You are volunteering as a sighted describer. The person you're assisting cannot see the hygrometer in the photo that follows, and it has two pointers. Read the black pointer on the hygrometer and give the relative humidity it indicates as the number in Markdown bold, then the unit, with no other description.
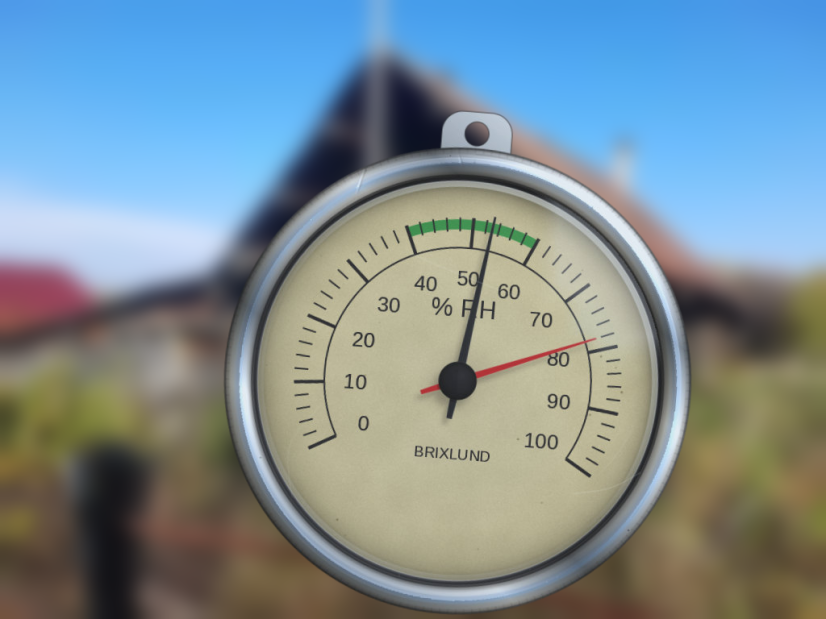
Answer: **53** %
